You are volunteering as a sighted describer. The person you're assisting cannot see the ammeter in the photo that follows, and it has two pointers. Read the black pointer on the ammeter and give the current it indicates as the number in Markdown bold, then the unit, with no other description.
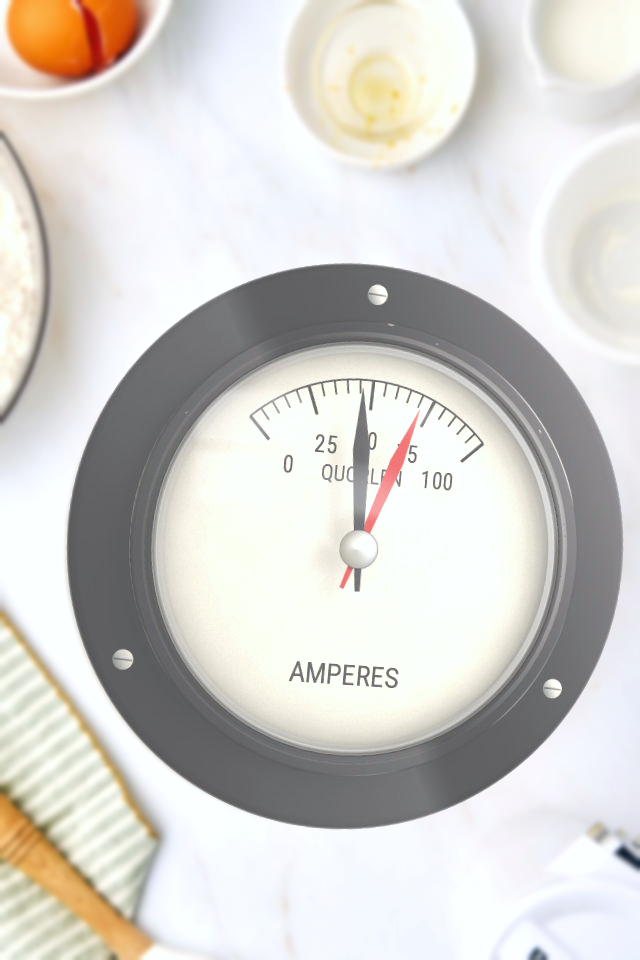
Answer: **45** A
